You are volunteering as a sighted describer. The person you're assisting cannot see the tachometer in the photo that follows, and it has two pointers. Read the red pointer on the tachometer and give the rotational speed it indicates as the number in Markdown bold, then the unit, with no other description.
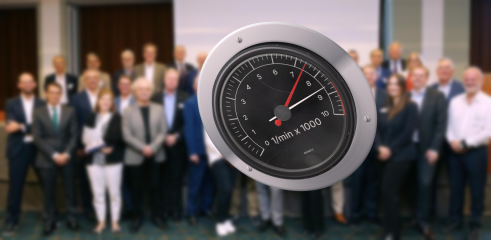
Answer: **7400** rpm
